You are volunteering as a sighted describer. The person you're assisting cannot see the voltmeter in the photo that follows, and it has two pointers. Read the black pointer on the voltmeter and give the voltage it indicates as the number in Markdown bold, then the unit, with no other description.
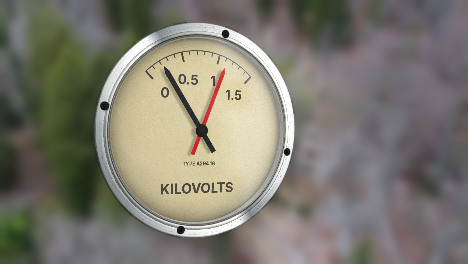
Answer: **0.2** kV
